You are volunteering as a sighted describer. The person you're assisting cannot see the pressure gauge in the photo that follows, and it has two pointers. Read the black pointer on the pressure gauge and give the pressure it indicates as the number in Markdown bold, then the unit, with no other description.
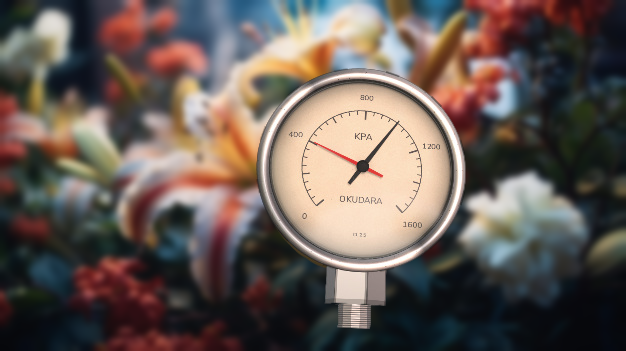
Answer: **1000** kPa
